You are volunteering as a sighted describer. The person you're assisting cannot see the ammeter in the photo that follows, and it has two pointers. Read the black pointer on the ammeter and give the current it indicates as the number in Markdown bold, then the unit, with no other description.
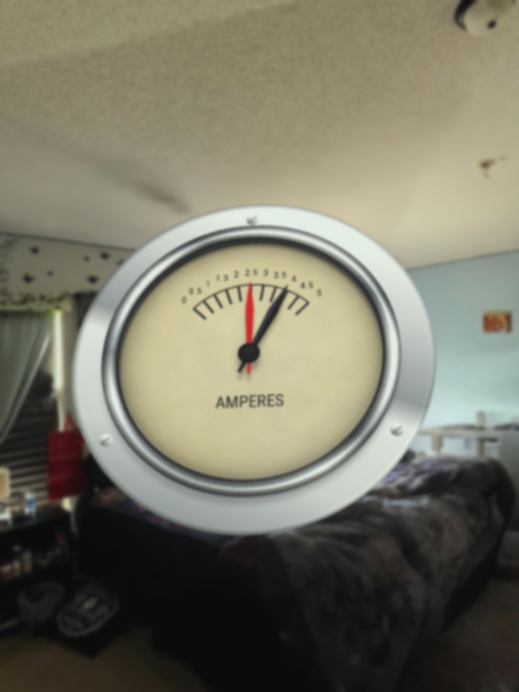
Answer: **4** A
